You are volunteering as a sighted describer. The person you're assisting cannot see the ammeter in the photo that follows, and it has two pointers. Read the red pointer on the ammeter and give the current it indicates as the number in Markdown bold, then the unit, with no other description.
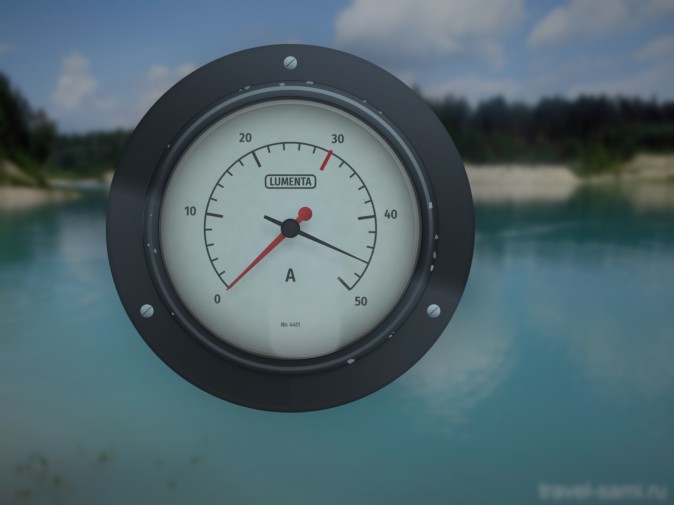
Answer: **0** A
